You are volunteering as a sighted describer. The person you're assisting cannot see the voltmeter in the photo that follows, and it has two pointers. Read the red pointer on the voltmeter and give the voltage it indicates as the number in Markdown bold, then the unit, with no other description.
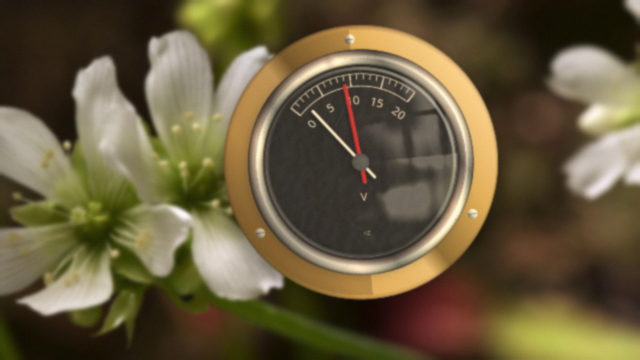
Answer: **9** V
